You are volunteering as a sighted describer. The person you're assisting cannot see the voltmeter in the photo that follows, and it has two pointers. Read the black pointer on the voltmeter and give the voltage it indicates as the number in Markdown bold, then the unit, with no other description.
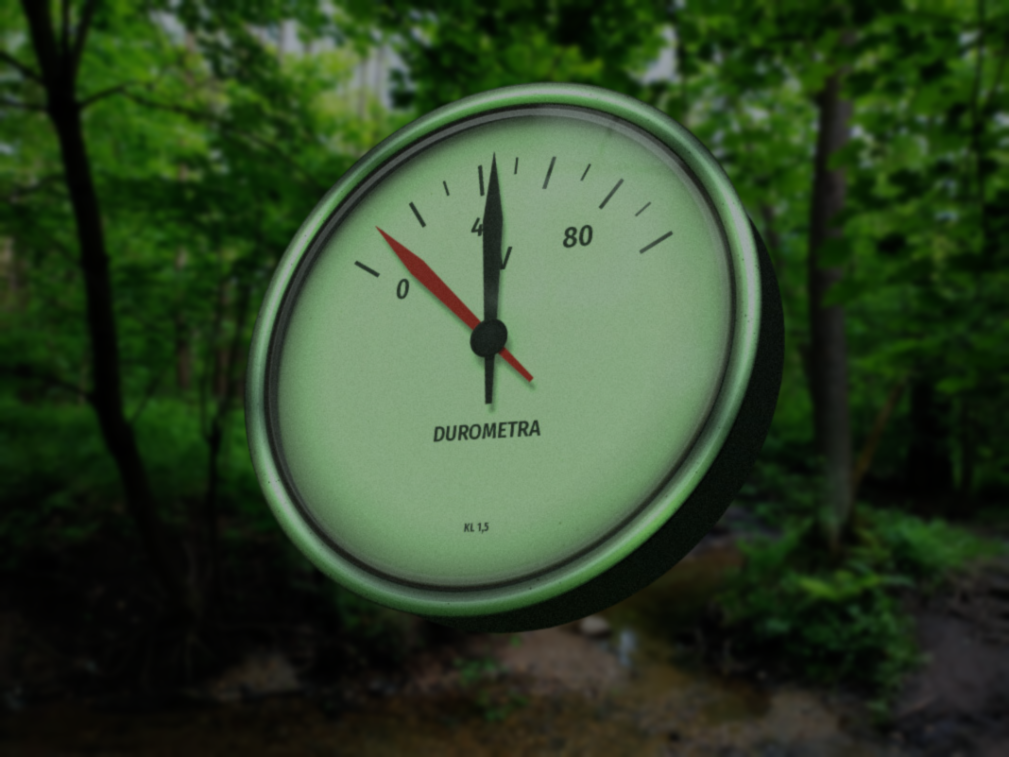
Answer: **45** V
